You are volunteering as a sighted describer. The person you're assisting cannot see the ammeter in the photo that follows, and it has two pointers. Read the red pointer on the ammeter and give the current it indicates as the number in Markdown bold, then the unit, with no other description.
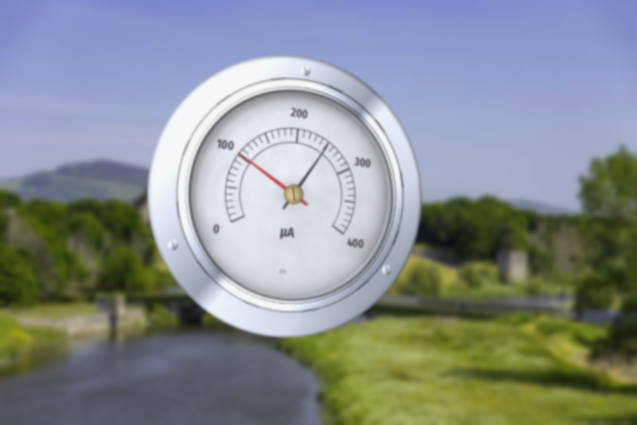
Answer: **100** µA
